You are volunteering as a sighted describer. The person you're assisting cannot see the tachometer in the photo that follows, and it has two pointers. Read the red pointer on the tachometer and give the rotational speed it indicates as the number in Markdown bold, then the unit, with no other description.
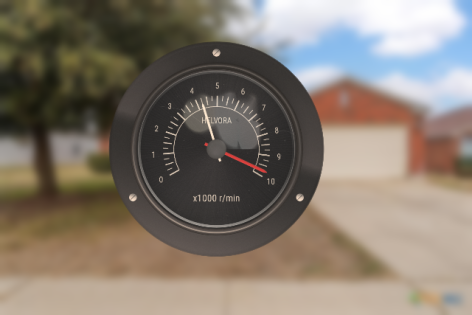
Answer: **9750** rpm
